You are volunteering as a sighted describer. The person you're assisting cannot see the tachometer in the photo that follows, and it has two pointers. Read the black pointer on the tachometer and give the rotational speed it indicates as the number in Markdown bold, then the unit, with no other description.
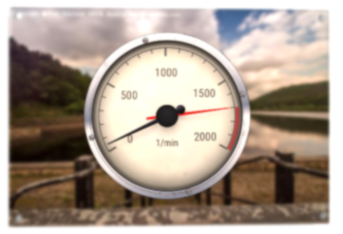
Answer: **50** rpm
